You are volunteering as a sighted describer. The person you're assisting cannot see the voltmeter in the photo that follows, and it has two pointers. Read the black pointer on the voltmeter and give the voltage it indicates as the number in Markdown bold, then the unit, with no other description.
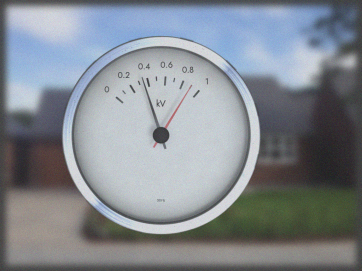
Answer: **0.35** kV
